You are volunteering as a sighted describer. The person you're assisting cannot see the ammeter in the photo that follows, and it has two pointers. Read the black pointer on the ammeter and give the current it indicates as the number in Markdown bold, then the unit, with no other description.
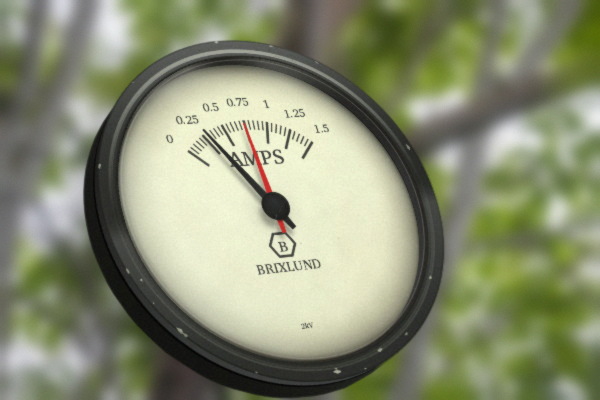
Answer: **0.25** A
